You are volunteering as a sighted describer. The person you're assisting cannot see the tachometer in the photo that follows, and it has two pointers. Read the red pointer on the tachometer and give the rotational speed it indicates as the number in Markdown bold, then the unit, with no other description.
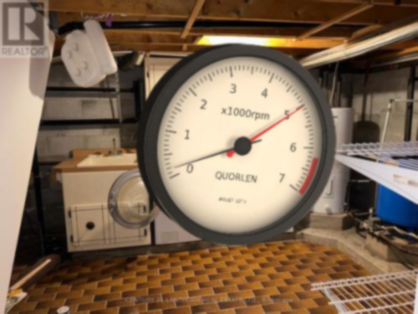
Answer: **5000** rpm
